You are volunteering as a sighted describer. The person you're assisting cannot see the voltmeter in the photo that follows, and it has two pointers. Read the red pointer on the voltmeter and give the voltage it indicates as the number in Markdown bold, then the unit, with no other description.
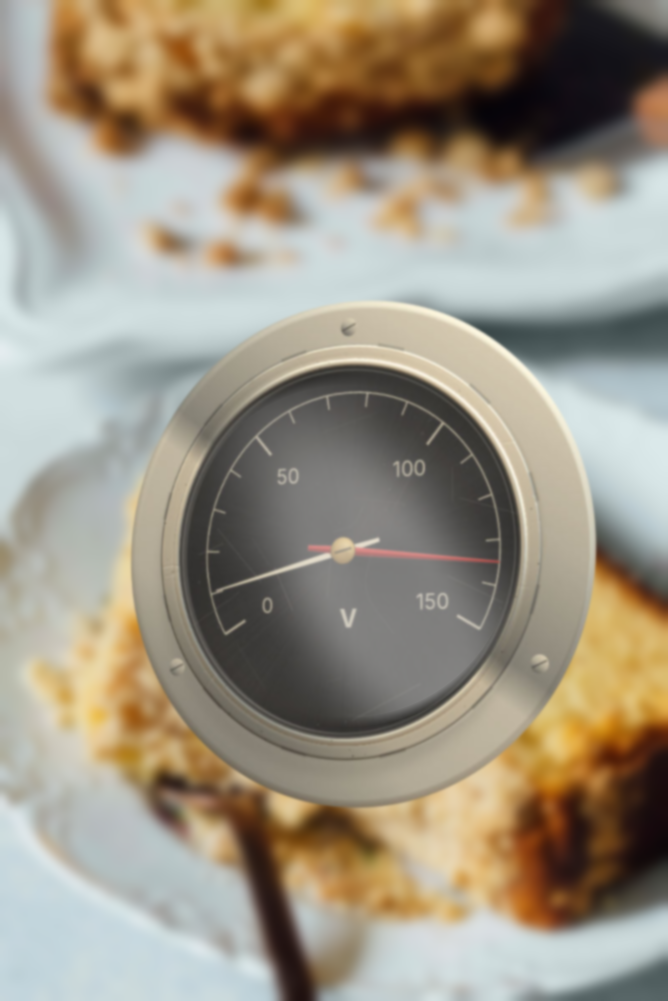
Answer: **135** V
